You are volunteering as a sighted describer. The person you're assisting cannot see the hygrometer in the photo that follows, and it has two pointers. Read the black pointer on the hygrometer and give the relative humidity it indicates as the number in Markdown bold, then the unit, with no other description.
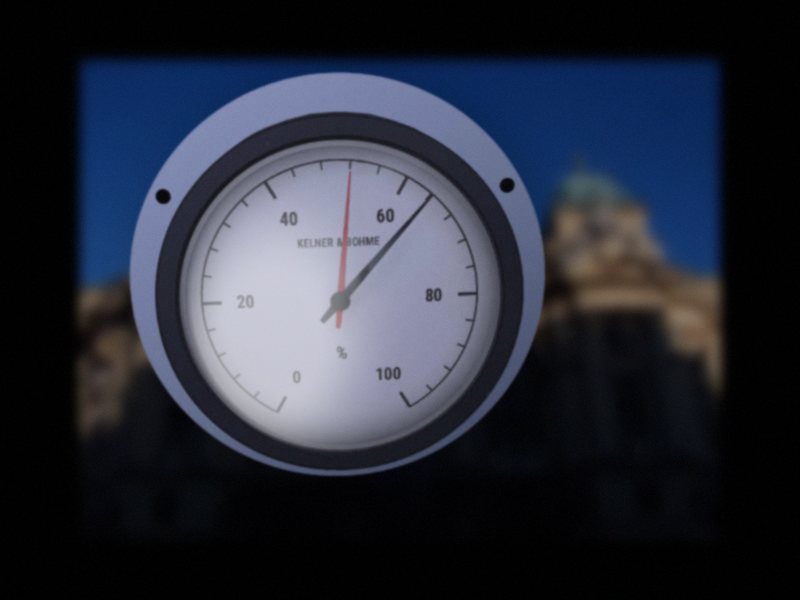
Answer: **64** %
